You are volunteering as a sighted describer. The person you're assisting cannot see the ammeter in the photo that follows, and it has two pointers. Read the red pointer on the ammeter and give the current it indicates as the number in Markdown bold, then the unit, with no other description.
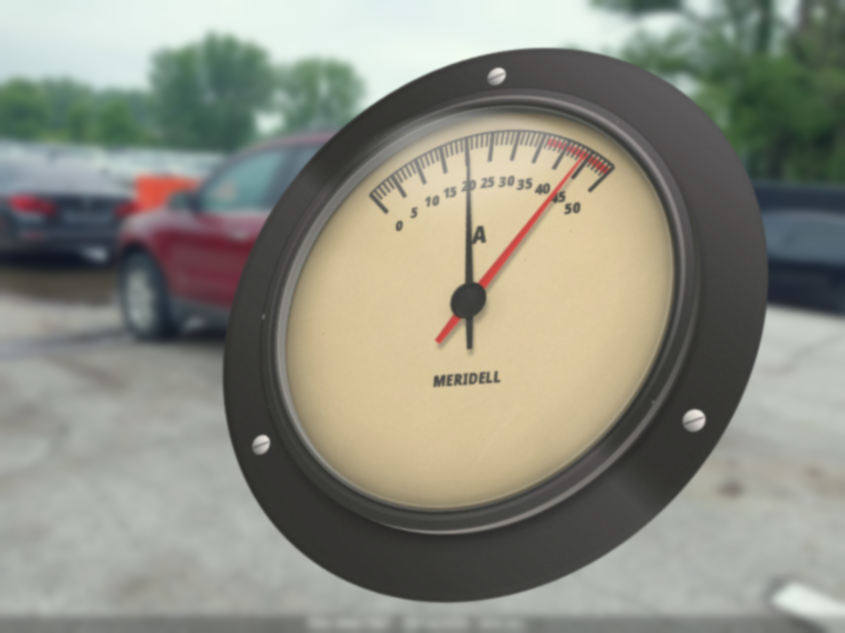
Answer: **45** A
